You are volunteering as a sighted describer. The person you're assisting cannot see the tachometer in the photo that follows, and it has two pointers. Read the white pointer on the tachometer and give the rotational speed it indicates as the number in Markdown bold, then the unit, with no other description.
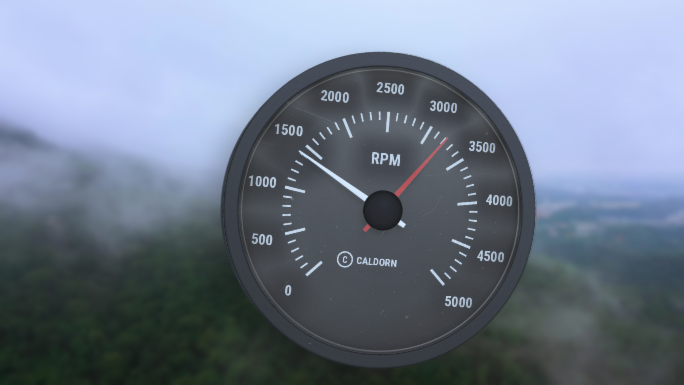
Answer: **1400** rpm
